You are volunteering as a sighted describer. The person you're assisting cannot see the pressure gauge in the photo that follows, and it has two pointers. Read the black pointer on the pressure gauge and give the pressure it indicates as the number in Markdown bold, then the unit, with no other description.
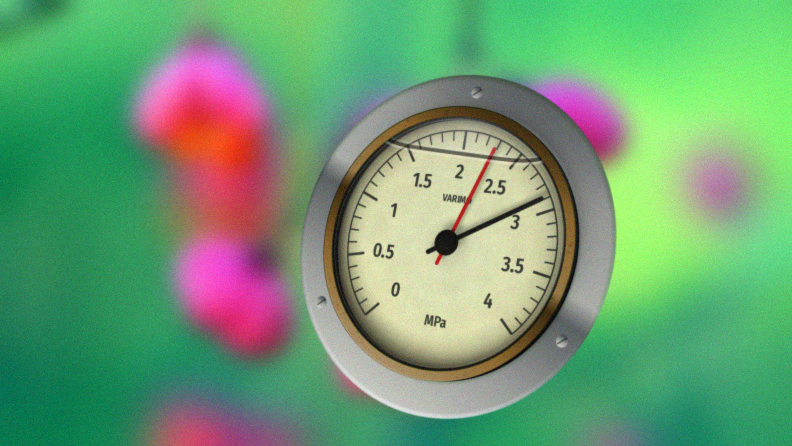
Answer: **2.9** MPa
